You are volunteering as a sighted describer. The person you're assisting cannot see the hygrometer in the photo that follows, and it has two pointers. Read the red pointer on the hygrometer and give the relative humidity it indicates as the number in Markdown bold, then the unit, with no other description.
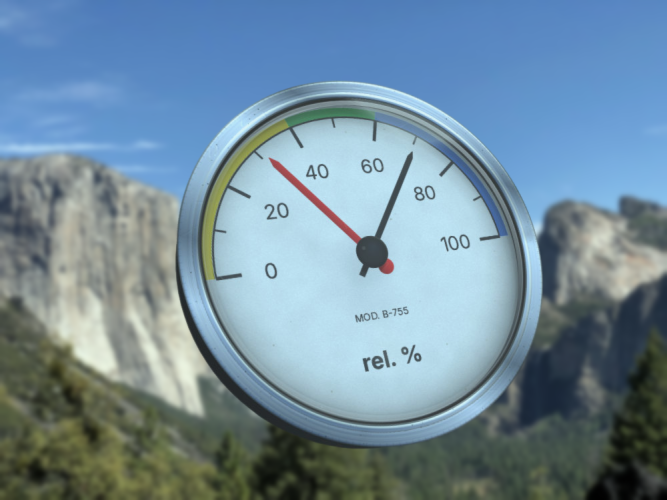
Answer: **30** %
